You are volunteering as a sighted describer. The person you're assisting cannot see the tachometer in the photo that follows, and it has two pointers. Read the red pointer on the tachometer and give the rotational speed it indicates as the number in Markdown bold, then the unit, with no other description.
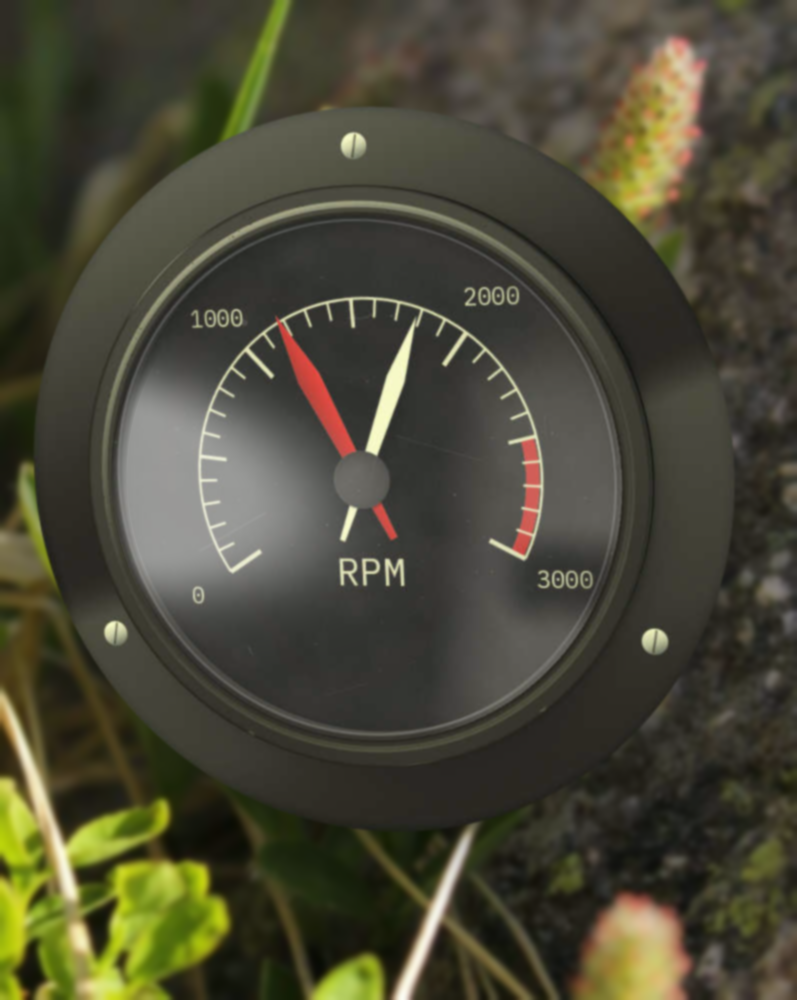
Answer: **1200** rpm
